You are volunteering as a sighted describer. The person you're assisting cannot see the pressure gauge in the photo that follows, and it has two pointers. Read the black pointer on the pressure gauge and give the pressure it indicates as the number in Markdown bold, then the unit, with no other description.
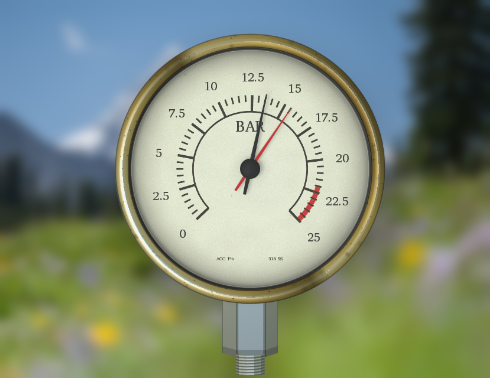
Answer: **13.5** bar
